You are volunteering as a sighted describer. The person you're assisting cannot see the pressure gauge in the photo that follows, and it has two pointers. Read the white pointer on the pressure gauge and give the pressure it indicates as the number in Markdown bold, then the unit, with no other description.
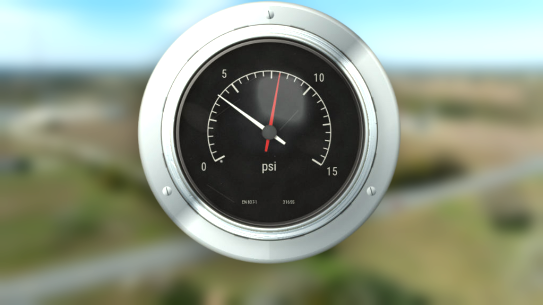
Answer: **4** psi
